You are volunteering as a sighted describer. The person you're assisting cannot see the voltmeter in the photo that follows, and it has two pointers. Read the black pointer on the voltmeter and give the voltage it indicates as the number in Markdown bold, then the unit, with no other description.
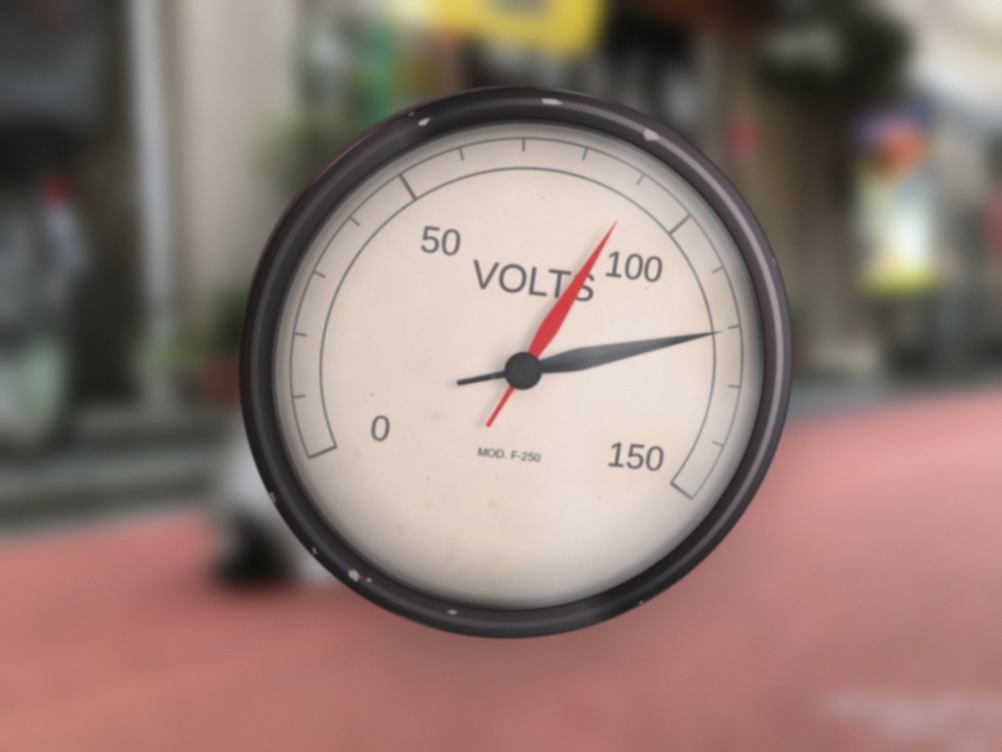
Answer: **120** V
